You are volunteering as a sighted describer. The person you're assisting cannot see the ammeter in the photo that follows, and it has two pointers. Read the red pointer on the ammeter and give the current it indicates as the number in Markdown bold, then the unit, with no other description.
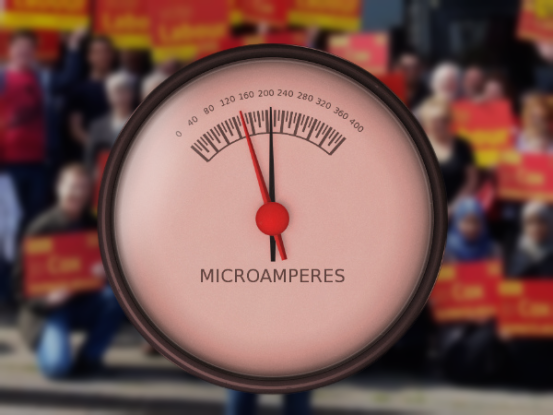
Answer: **140** µA
